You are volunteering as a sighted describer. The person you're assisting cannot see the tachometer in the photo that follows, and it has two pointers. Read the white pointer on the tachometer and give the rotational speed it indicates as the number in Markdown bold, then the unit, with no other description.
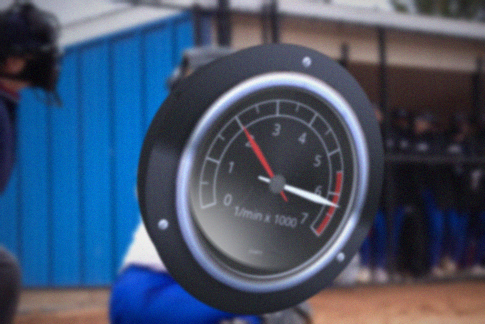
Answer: **6250** rpm
